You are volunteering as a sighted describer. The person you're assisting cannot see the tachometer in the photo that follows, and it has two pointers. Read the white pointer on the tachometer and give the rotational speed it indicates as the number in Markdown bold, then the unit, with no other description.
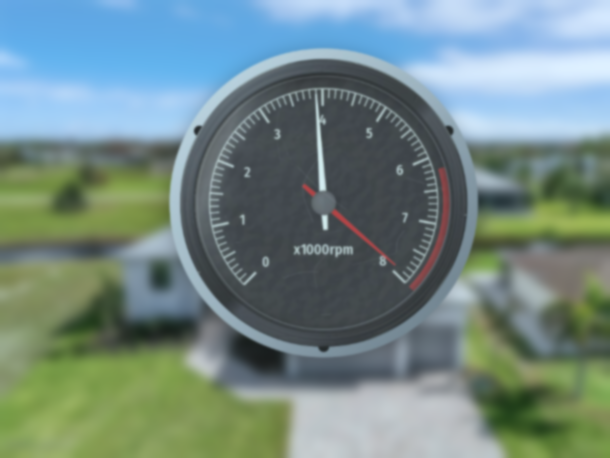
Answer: **3900** rpm
